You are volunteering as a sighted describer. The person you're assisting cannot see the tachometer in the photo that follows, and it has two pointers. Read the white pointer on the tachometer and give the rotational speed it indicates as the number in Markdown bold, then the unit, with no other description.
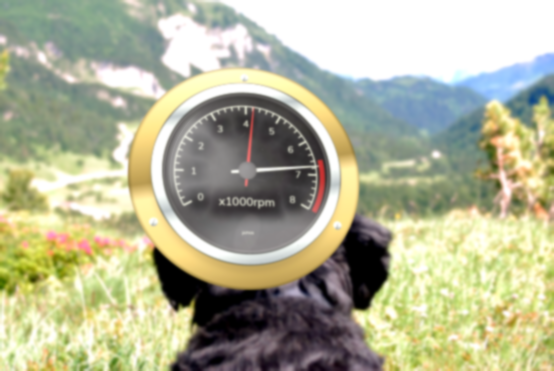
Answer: **6800** rpm
